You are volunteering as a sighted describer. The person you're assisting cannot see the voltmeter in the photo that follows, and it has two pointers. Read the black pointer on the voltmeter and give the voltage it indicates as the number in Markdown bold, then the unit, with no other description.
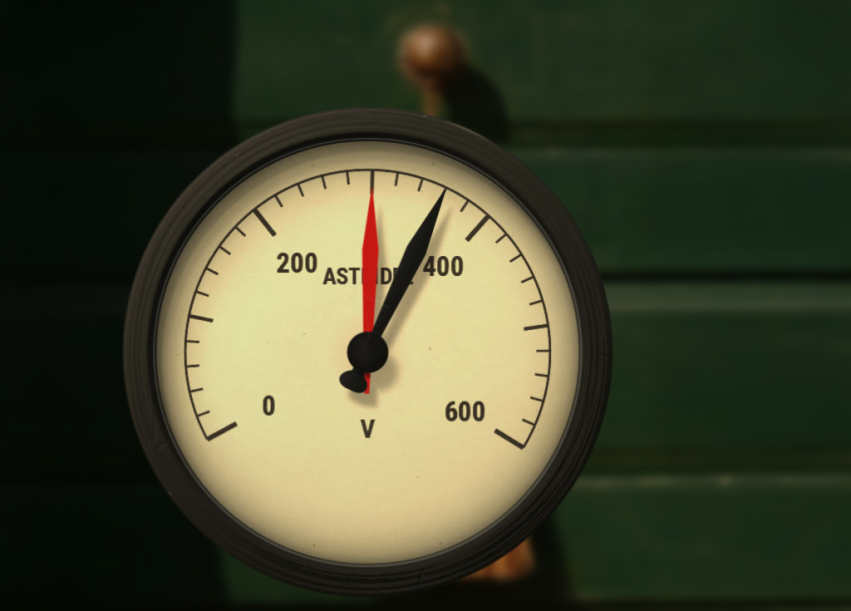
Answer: **360** V
